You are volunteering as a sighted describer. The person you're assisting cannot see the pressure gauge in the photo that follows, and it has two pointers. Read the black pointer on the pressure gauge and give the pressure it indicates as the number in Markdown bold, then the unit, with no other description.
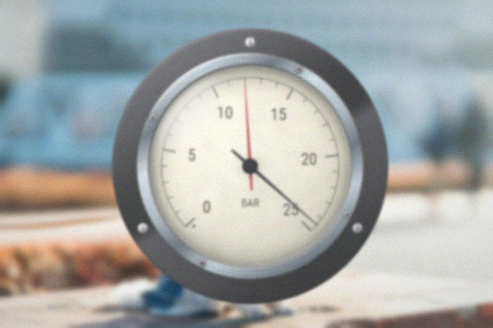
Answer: **24.5** bar
